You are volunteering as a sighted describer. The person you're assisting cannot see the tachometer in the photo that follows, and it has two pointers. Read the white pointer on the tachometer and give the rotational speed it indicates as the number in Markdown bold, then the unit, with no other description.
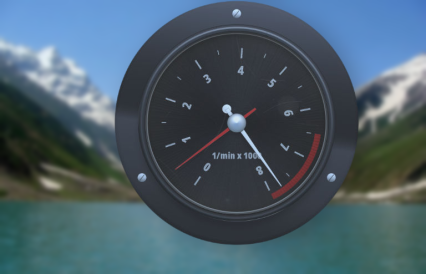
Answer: **7750** rpm
